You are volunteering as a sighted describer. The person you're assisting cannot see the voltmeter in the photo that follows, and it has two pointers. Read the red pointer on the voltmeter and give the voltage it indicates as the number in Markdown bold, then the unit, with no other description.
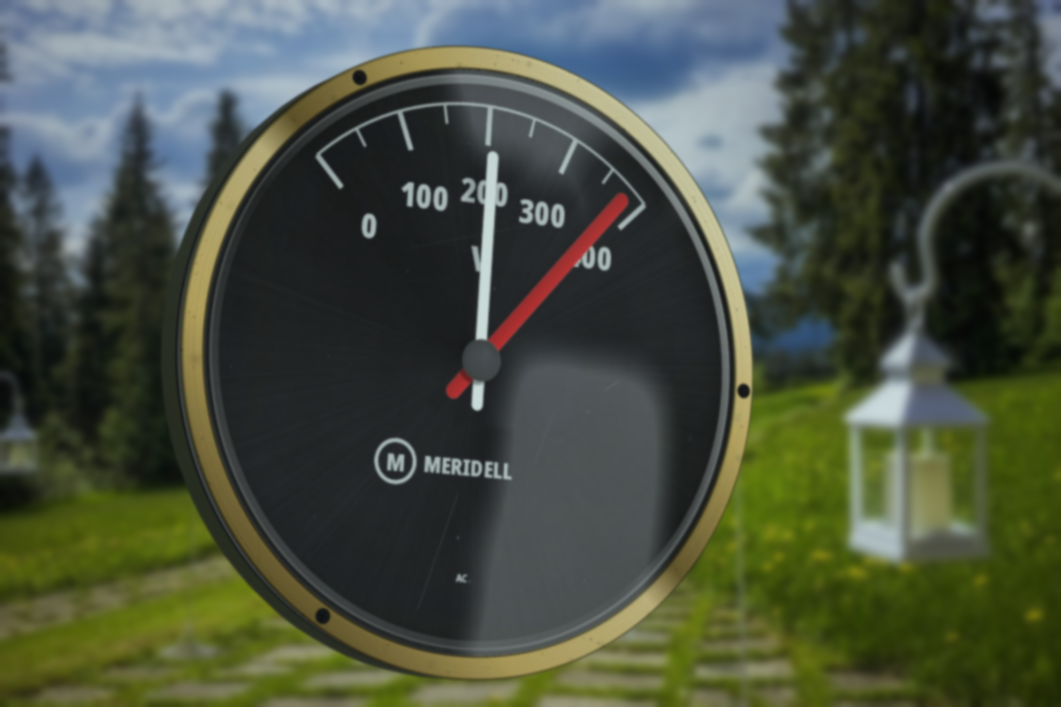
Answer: **375** V
